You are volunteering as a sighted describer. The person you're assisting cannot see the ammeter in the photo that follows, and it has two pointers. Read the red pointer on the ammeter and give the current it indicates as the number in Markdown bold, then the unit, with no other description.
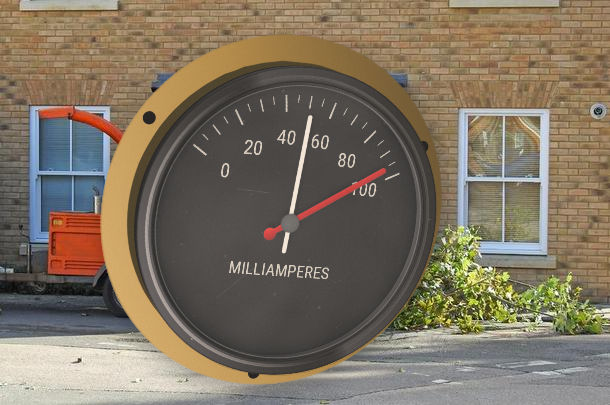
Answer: **95** mA
